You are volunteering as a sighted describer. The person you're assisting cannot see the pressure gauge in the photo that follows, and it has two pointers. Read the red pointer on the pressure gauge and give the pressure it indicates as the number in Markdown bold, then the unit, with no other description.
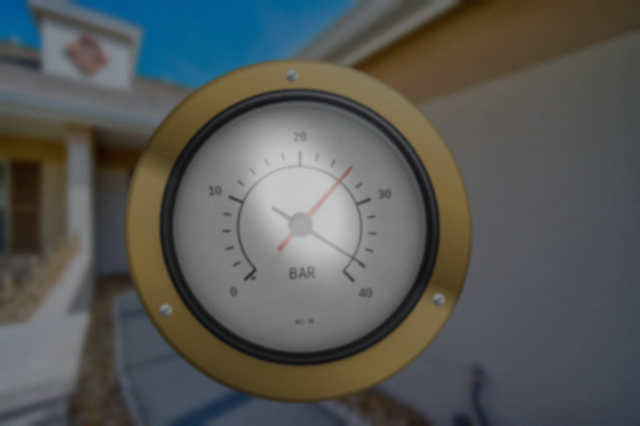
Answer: **26** bar
